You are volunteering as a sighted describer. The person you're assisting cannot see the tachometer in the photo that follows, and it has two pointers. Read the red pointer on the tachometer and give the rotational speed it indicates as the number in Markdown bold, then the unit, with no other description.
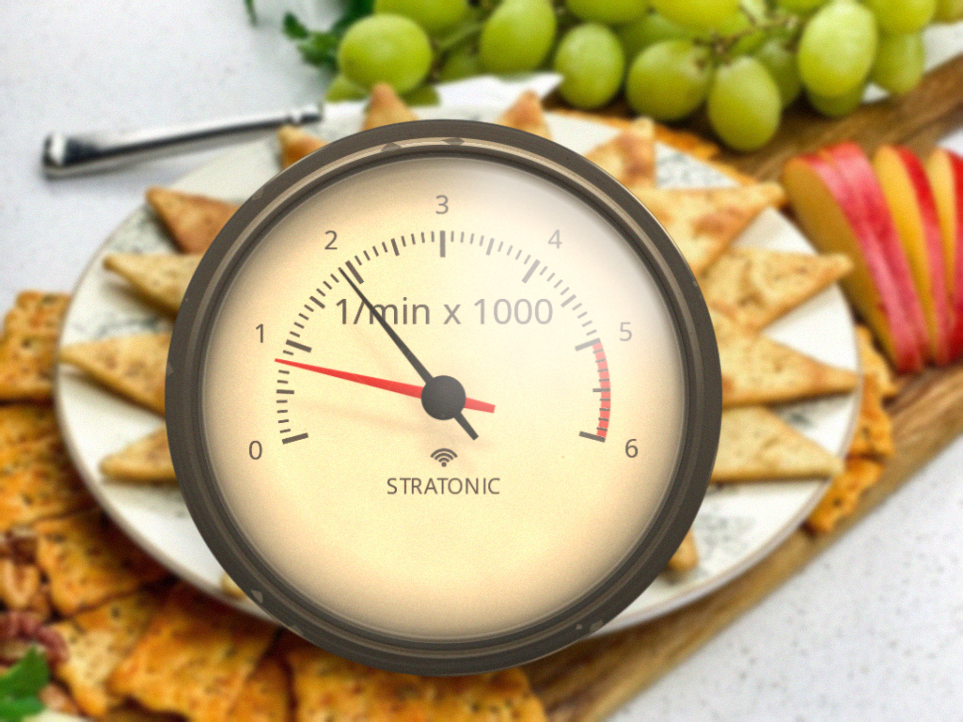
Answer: **800** rpm
